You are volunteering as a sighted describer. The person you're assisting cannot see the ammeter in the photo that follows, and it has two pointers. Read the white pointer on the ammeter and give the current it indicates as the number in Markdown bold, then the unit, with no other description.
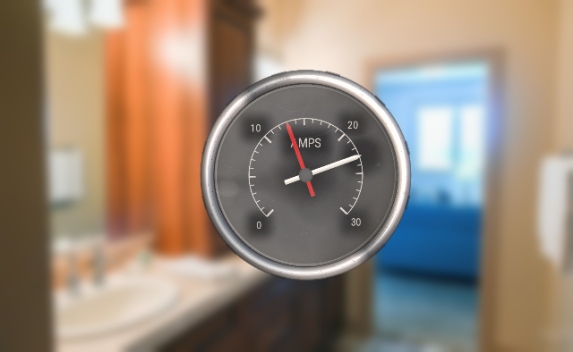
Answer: **23** A
